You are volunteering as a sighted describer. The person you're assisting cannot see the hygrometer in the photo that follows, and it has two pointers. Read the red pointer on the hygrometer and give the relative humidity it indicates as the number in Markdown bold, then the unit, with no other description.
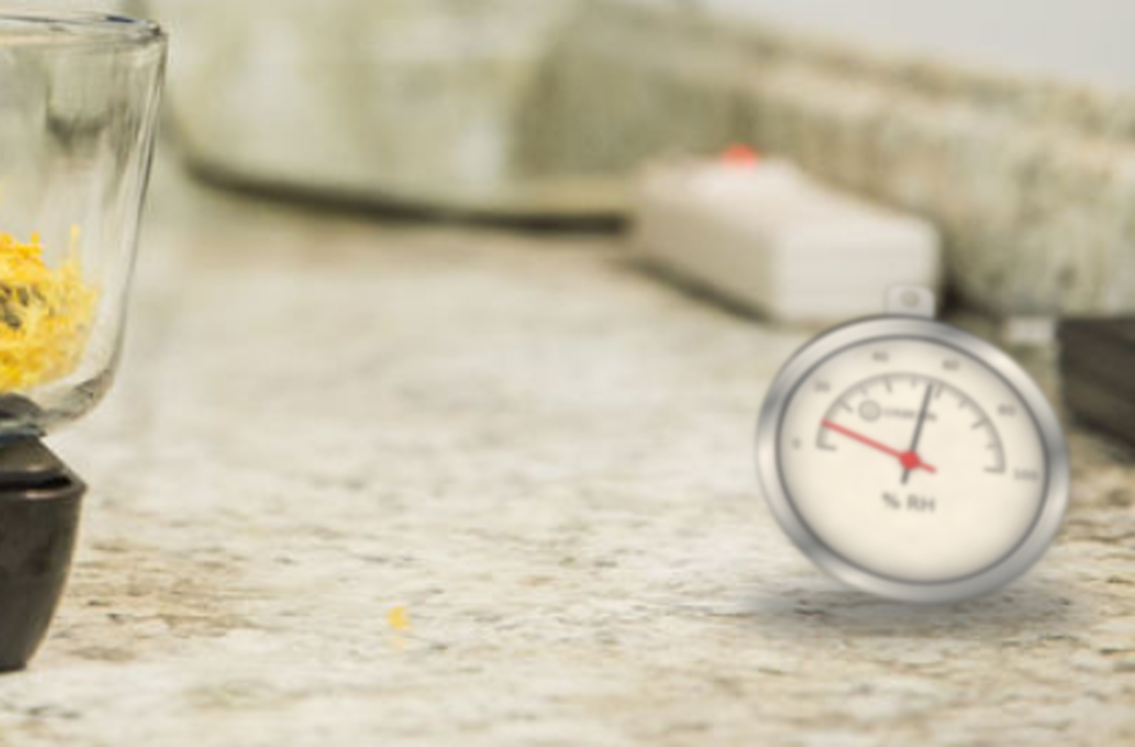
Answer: **10** %
